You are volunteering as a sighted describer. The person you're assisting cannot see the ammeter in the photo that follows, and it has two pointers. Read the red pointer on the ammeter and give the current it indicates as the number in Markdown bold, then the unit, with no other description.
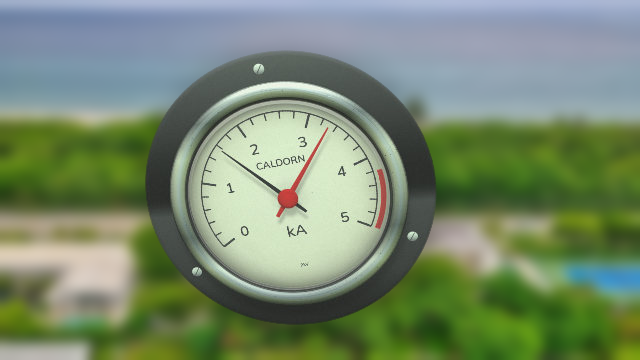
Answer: **3.3** kA
